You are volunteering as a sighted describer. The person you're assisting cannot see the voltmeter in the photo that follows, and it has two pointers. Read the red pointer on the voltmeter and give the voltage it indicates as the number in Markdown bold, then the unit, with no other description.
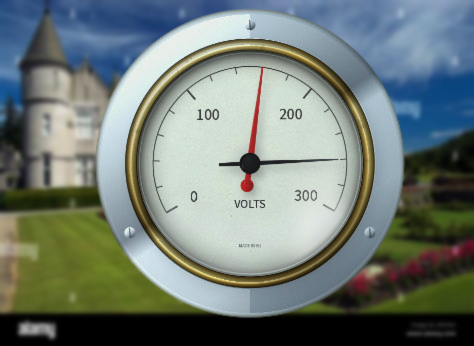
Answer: **160** V
